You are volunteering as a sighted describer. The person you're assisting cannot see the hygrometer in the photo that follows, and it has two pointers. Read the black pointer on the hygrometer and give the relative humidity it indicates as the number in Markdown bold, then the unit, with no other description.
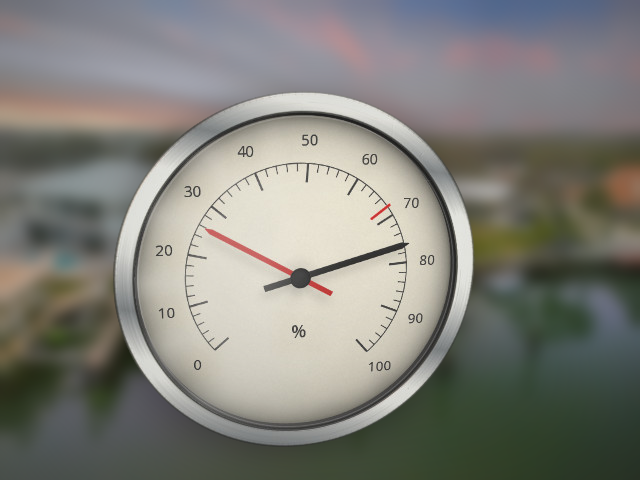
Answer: **76** %
